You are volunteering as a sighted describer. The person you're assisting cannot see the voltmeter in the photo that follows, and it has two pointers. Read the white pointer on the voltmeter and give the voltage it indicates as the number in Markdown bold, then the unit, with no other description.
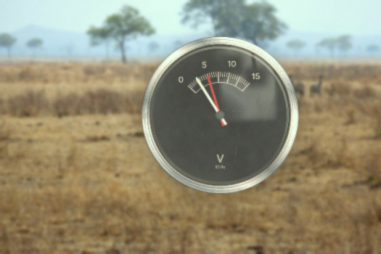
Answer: **2.5** V
